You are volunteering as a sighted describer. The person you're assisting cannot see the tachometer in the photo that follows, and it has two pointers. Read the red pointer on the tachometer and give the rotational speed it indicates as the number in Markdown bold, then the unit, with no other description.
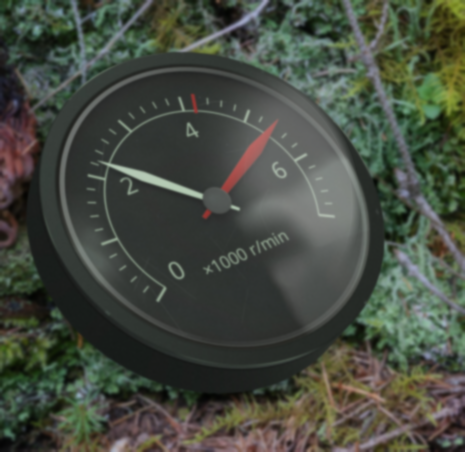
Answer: **5400** rpm
